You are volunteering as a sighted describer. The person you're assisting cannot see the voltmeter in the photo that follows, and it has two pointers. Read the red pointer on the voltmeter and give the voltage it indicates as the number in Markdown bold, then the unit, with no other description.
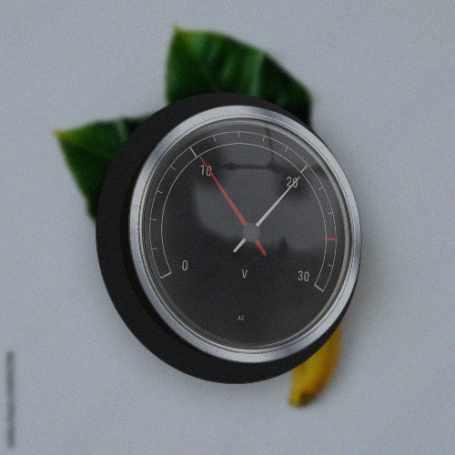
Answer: **10** V
